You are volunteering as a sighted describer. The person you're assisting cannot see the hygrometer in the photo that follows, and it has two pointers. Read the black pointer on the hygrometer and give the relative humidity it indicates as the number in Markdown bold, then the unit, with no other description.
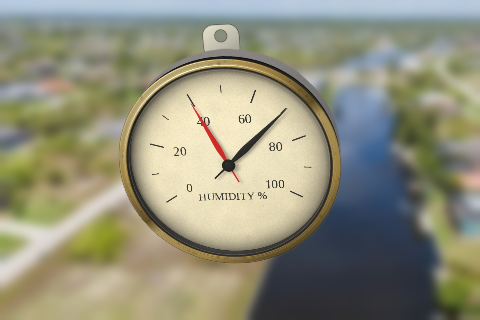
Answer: **70** %
